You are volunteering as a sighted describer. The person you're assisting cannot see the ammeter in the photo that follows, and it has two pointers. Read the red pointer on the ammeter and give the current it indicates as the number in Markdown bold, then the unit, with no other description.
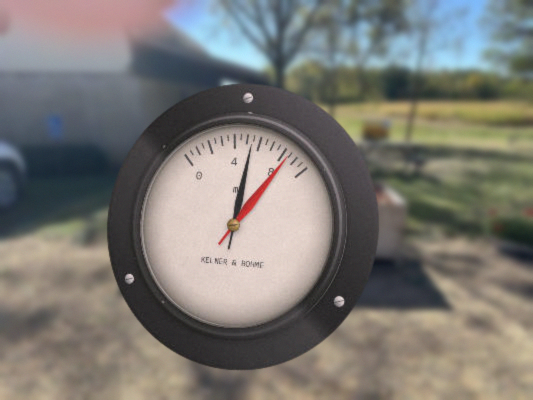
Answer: **8.5** mA
